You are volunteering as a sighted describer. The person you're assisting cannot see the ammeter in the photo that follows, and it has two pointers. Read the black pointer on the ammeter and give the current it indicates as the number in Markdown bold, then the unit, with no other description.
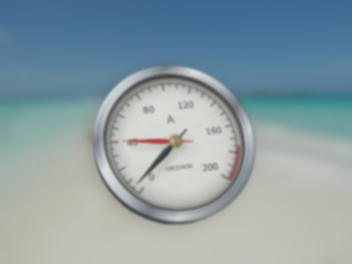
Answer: **5** A
